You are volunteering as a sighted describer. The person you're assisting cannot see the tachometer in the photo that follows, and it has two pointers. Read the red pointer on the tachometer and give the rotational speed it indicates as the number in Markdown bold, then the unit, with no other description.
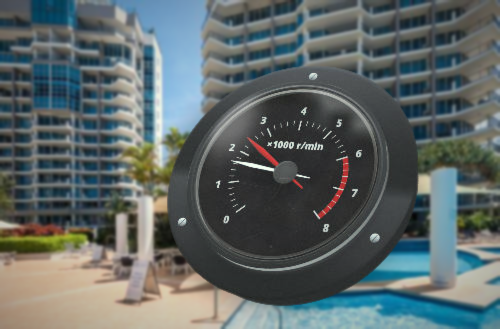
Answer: **2400** rpm
